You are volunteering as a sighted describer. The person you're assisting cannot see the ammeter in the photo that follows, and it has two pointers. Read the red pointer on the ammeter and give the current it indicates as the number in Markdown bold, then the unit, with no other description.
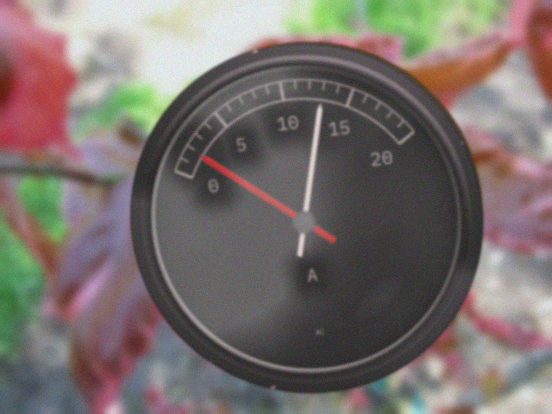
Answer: **2** A
